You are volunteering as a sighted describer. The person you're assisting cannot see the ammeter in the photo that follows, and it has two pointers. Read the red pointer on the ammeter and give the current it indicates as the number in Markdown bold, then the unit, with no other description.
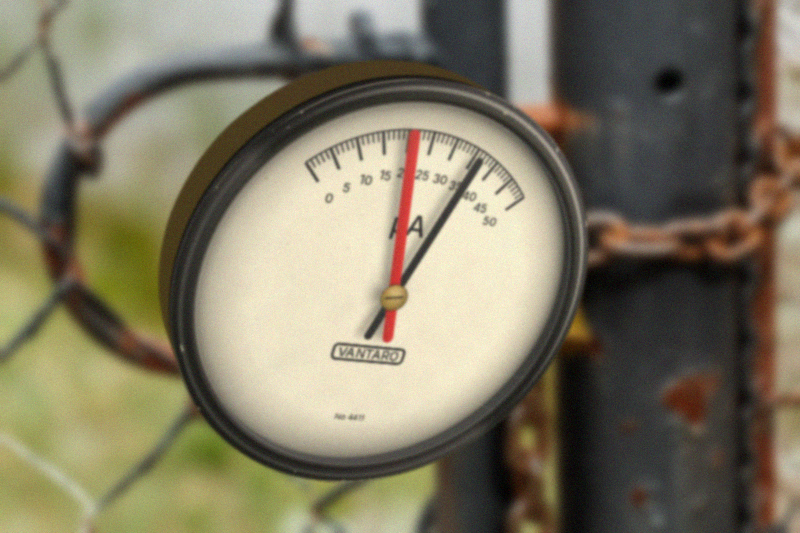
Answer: **20** µA
